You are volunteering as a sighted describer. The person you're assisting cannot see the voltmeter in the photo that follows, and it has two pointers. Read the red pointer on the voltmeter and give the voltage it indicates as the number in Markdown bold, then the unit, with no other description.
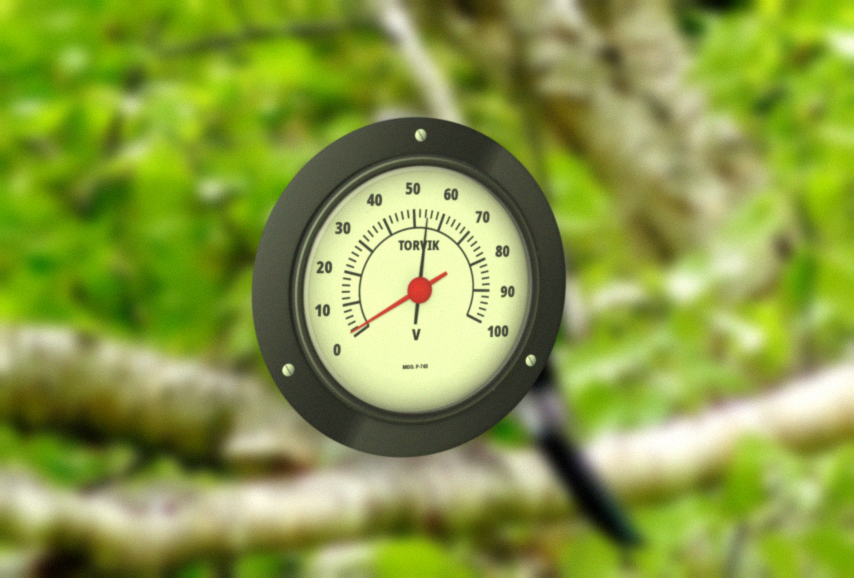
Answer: **2** V
